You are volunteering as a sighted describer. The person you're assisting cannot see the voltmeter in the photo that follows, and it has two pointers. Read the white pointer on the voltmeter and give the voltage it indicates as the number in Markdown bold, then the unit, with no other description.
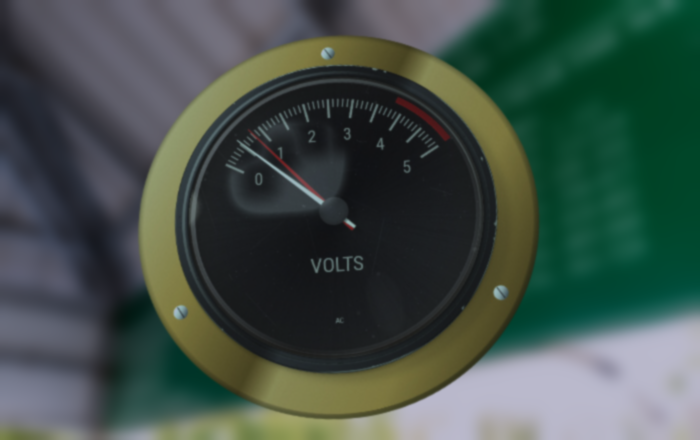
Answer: **0.5** V
